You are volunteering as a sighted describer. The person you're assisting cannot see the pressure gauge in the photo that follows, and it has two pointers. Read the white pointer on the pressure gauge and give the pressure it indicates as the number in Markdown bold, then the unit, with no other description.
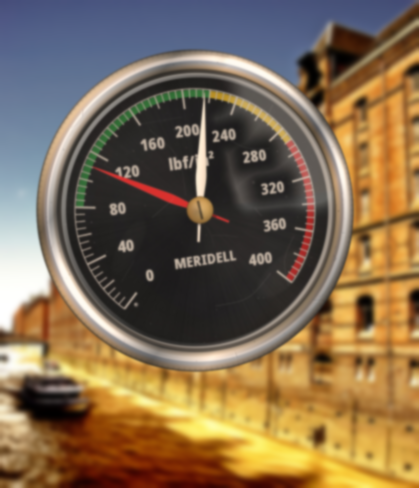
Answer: **215** psi
